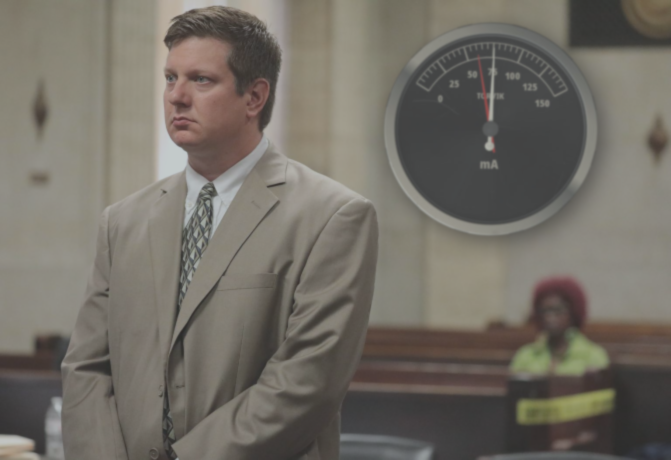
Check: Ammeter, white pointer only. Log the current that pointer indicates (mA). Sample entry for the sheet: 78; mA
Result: 75; mA
